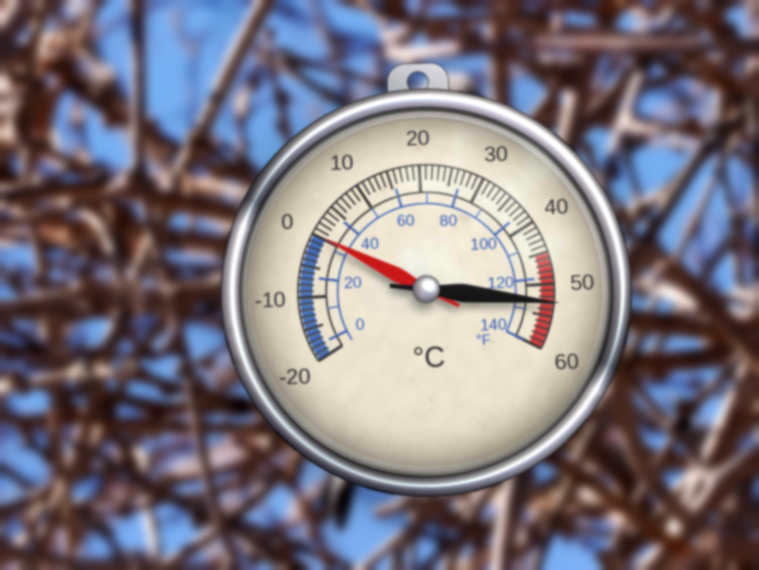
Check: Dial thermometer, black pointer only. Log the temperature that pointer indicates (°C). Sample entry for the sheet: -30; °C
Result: 53; °C
